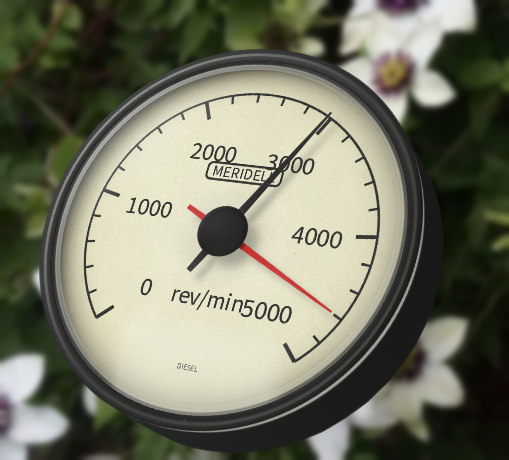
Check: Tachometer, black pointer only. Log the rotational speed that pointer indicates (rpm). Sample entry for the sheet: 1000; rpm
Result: 3000; rpm
